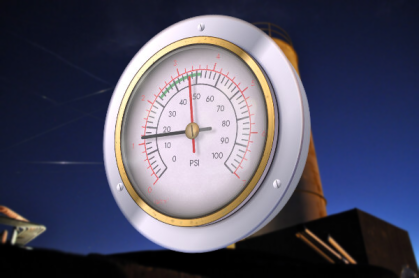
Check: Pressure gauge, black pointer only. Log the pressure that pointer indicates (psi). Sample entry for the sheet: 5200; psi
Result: 16; psi
